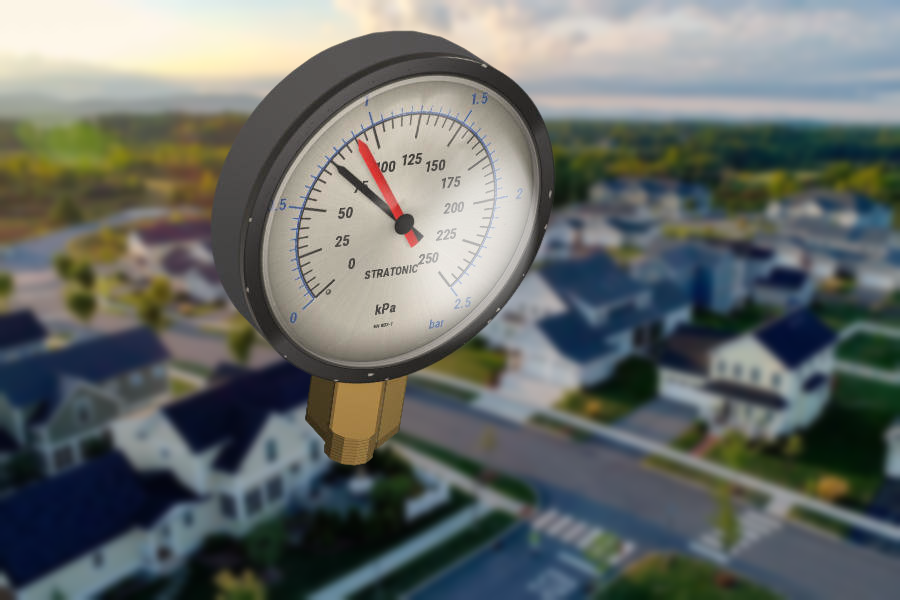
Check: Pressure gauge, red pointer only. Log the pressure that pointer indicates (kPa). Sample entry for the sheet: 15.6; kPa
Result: 90; kPa
